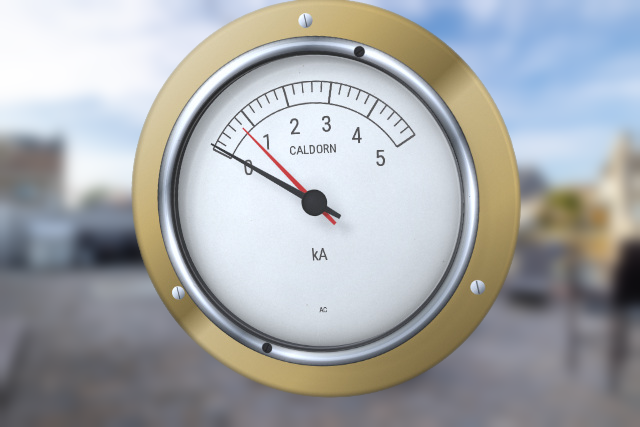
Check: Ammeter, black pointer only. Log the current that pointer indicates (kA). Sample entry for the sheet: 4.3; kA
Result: 0.1; kA
